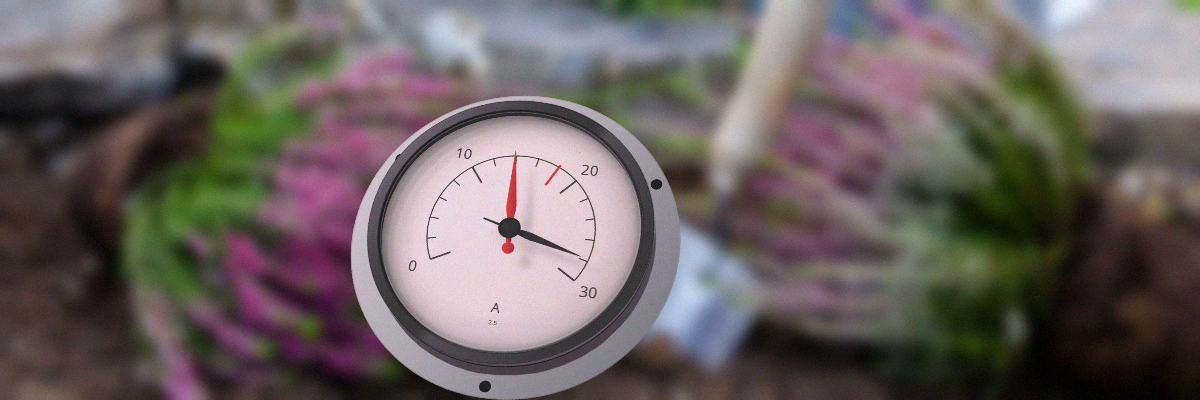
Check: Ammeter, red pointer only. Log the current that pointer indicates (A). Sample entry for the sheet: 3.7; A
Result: 14; A
